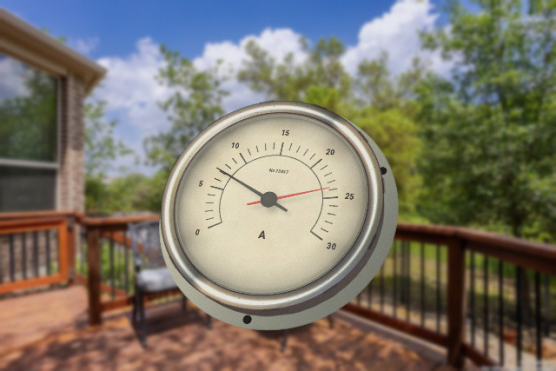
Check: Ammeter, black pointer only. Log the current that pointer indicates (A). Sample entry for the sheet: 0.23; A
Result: 7; A
